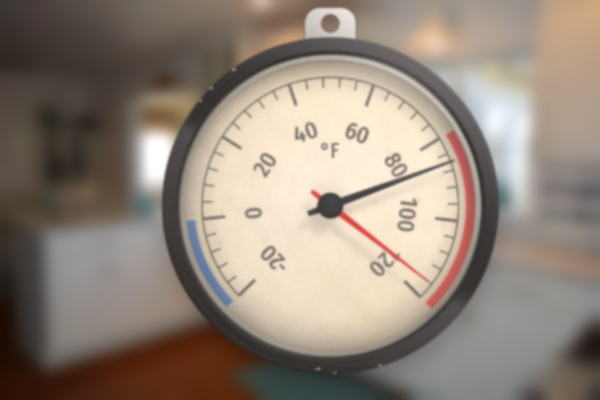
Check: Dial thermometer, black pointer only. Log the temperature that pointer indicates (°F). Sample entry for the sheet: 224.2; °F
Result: 86; °F
